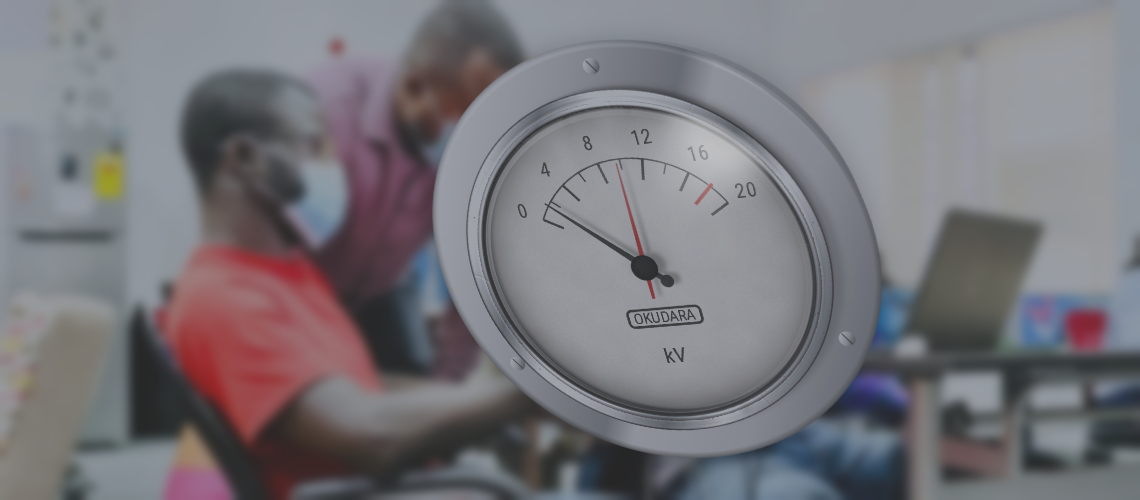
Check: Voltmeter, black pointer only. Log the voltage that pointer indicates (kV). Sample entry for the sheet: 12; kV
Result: 2; kV
